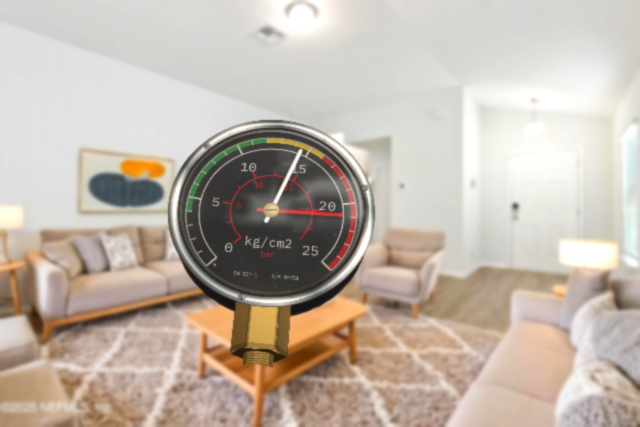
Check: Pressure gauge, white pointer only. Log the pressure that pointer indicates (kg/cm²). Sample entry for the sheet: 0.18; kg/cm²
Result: 14.5; kg/cm²
